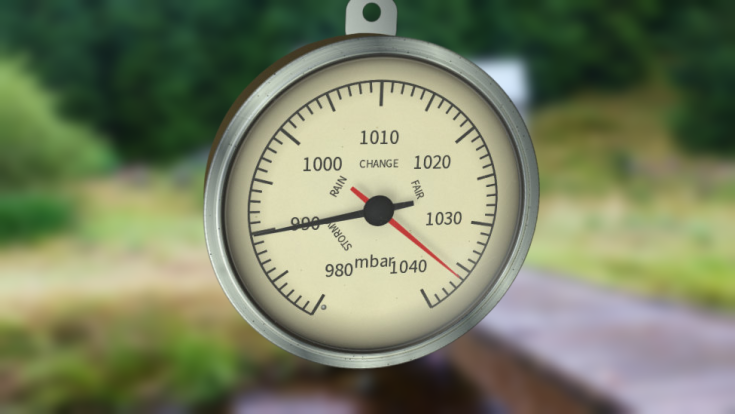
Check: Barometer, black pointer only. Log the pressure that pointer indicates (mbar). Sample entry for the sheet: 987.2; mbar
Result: 990; mbar
